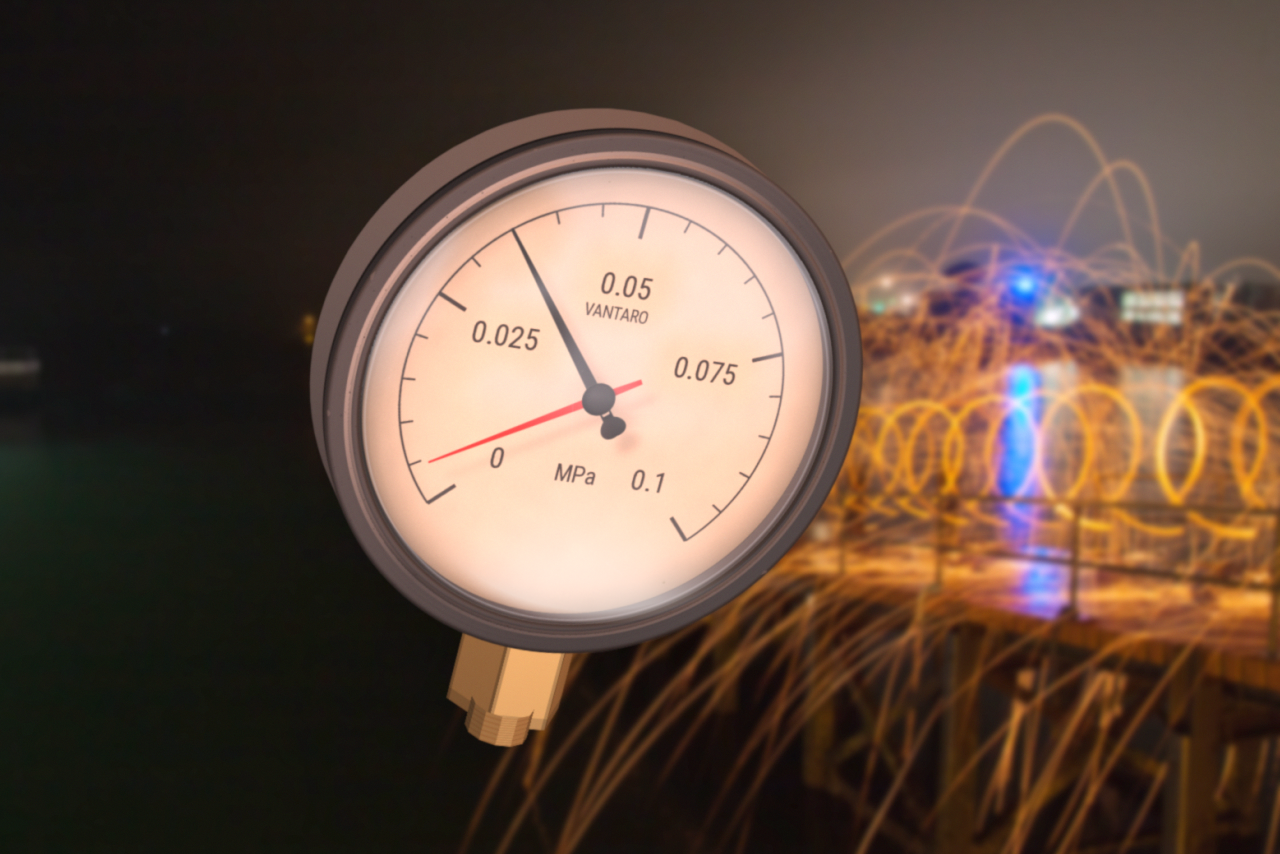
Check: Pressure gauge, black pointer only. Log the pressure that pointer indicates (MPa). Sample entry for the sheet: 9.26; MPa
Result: 0.035; MPa
